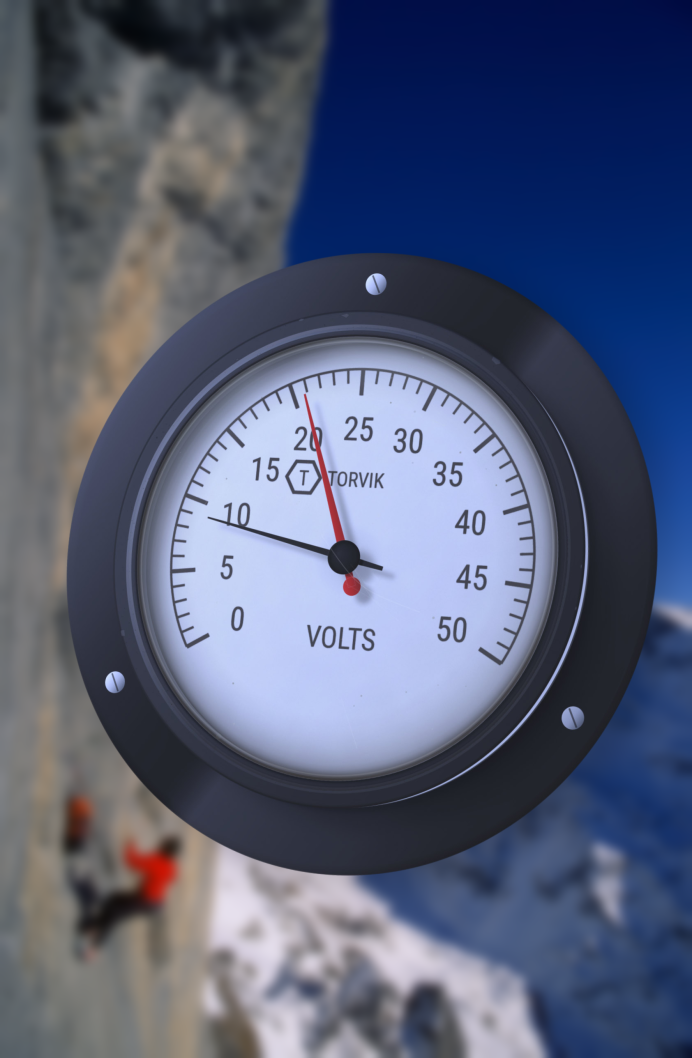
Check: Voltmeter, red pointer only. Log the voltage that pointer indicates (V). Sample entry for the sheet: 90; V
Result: 21; V
